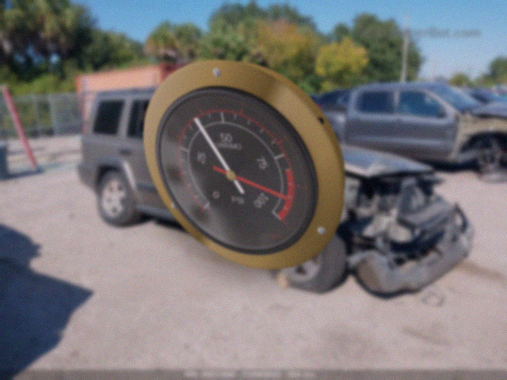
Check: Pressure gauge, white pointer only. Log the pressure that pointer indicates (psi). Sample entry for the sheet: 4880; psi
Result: 40; psi
